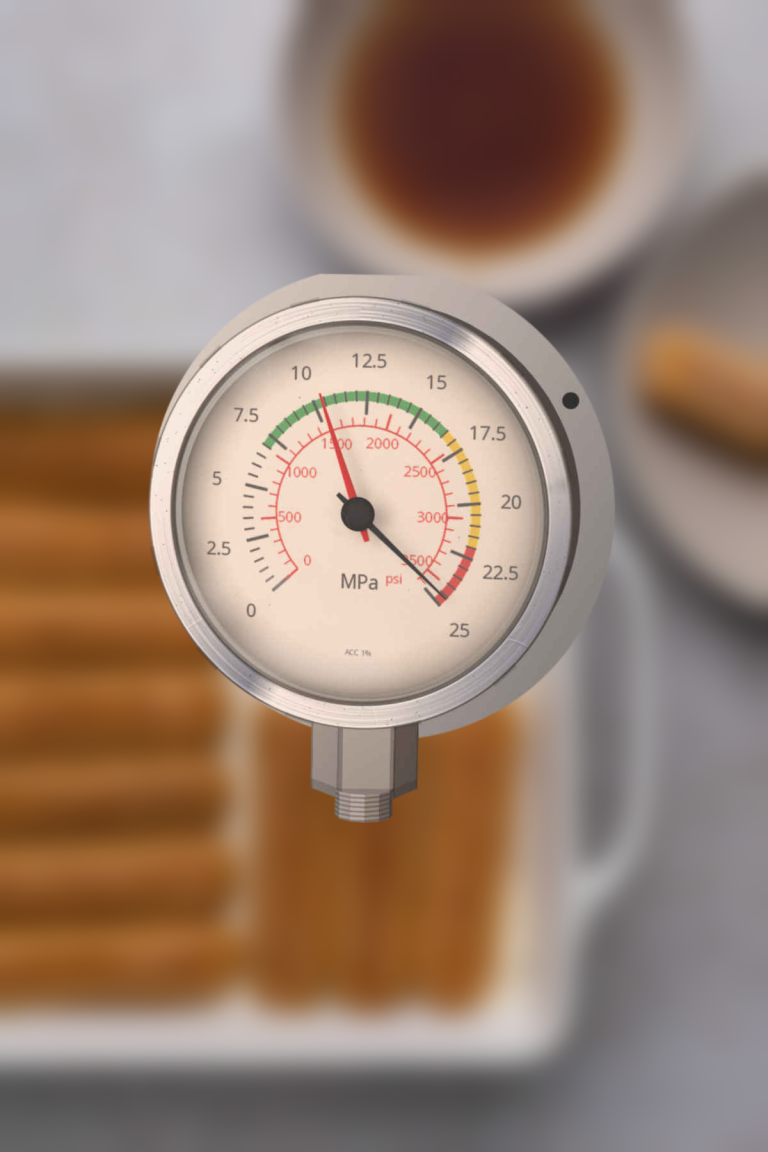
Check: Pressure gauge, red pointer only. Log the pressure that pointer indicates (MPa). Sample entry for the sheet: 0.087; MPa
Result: 10.5; MPa
